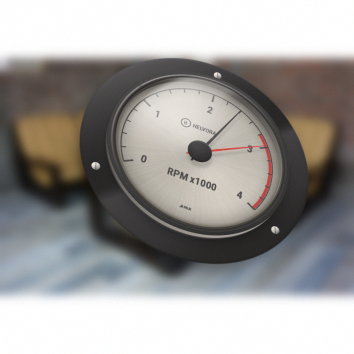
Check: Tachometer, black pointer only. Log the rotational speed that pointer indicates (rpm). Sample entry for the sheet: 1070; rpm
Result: 2400; rpm
